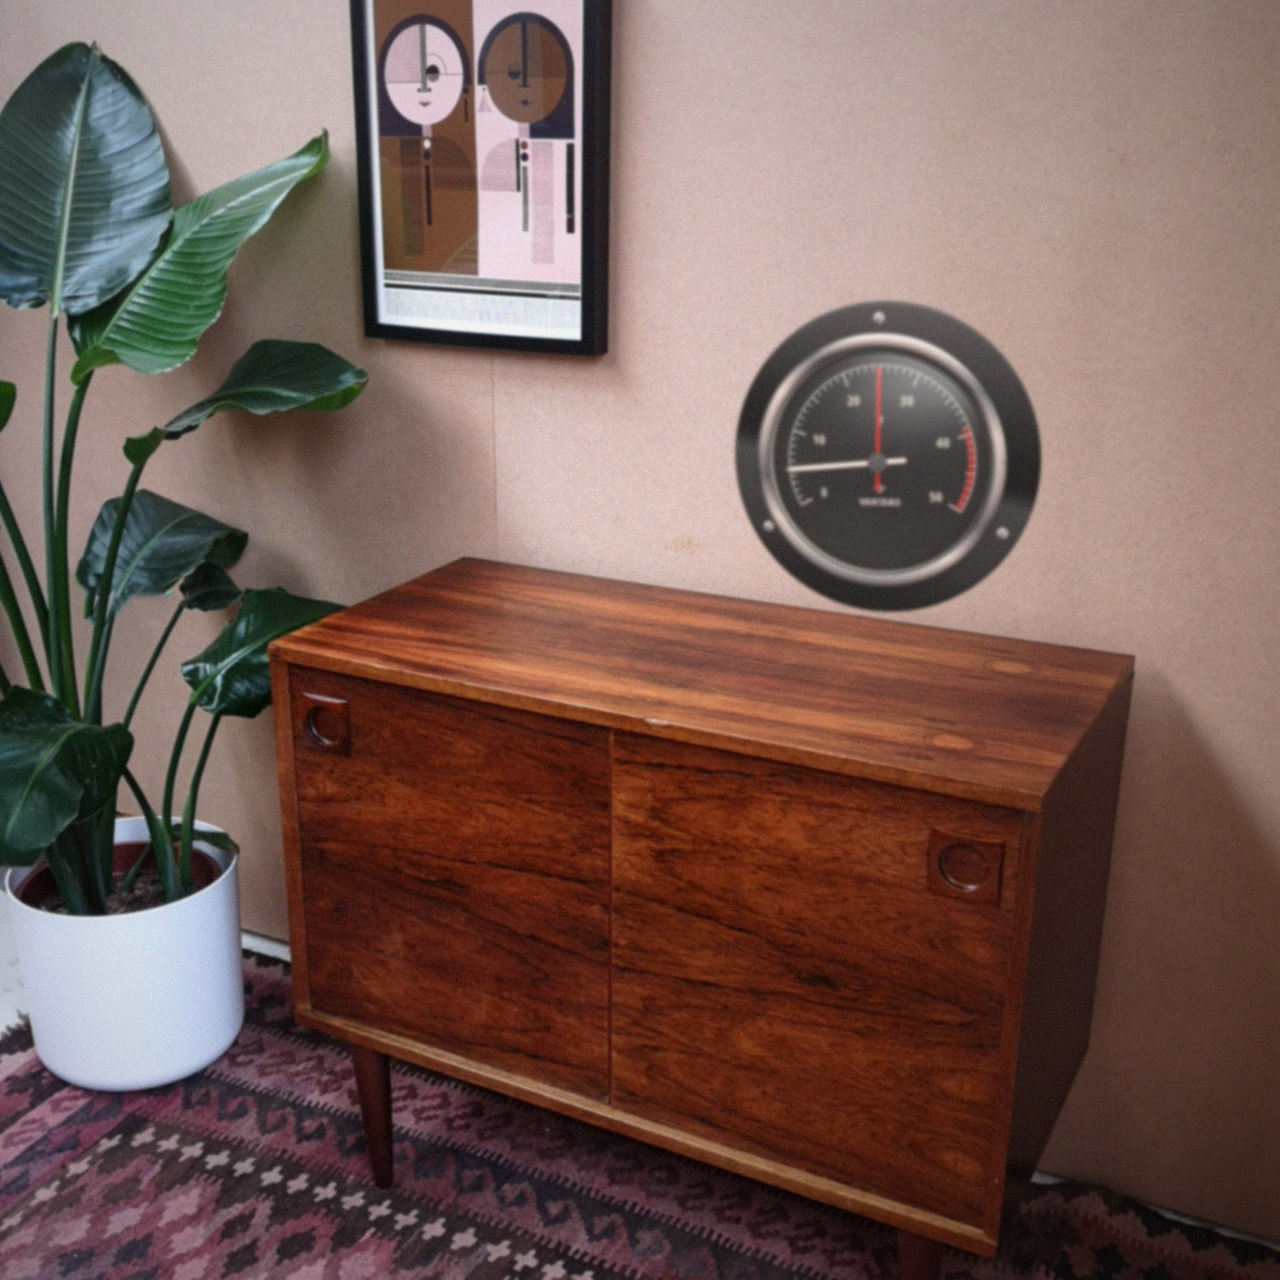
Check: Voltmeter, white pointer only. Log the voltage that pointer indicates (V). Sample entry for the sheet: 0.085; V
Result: 5; V
